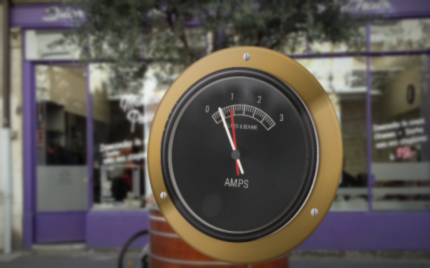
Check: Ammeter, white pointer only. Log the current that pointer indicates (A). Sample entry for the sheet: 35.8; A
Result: 0.5; A
